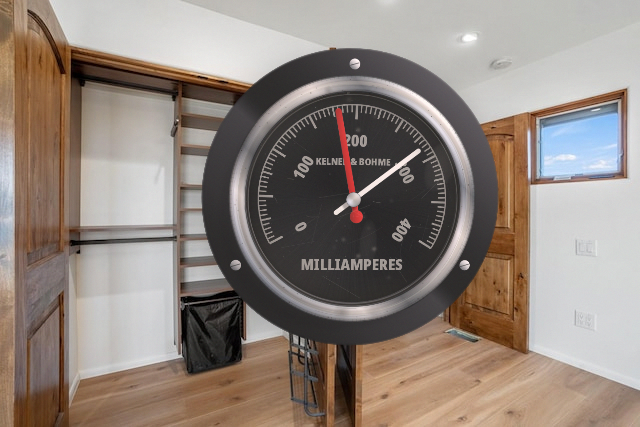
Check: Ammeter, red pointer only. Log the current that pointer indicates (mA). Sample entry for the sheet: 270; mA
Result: 180; mA
